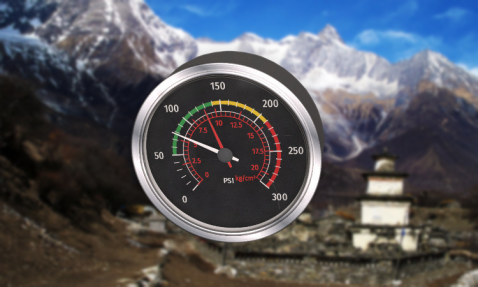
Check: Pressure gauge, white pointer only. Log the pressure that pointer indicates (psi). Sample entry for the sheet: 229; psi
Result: 80; psi
